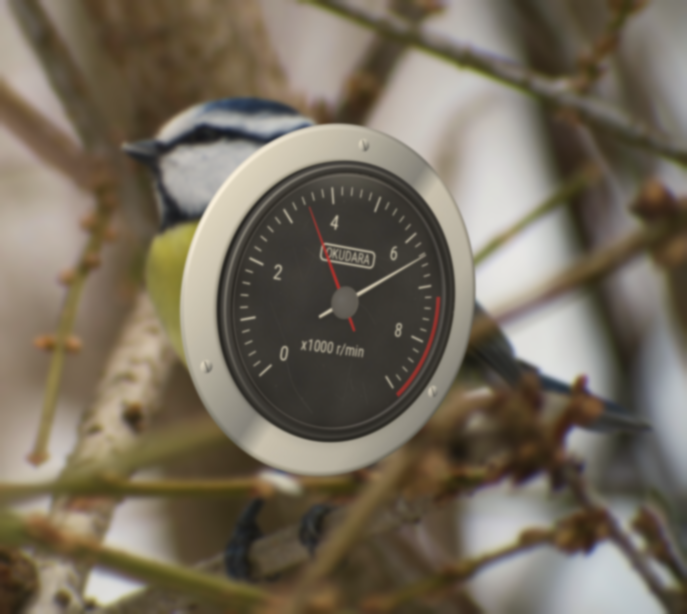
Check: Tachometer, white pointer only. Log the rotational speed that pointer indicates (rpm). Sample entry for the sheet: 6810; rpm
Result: 6400; rpm
